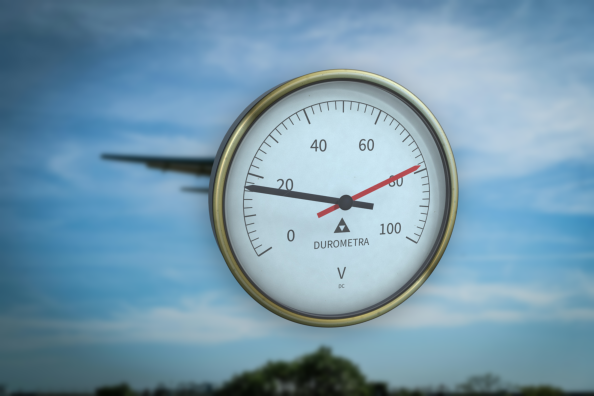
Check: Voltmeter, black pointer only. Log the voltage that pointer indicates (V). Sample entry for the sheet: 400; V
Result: 17; V
